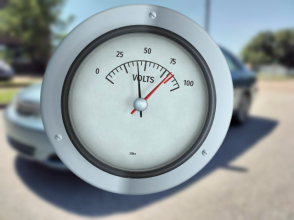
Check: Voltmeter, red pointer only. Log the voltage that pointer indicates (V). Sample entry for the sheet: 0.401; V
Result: 80; V
